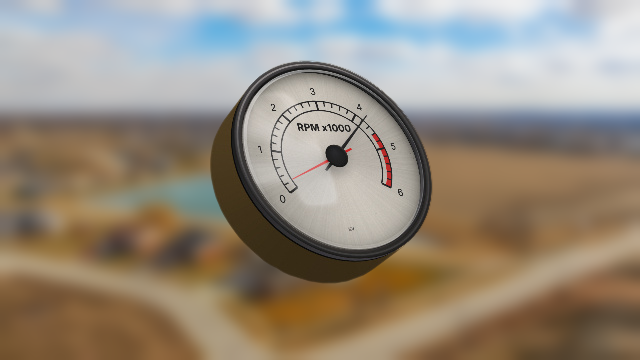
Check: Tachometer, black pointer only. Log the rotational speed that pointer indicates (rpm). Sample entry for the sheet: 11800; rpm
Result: 4200; rpm
